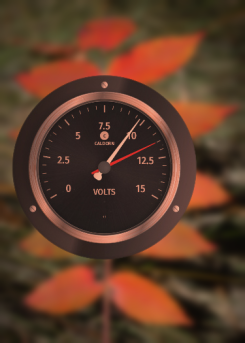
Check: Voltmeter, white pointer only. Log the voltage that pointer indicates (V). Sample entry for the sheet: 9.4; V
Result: 9.75; V
